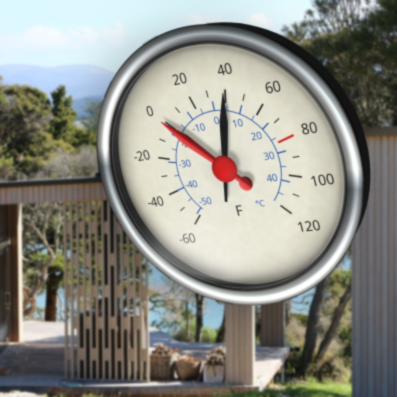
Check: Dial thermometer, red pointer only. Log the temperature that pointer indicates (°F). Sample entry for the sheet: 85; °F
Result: 0; °F
